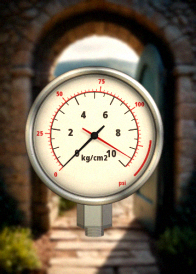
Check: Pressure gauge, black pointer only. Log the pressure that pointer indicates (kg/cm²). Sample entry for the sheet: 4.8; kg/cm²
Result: 0; kg/cm²
